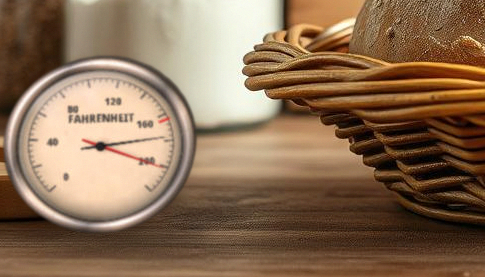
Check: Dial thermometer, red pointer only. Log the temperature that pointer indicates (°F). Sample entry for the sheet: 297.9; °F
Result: 200; °F
